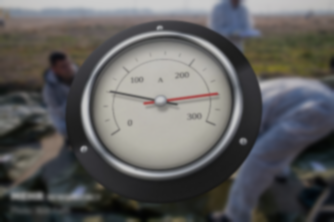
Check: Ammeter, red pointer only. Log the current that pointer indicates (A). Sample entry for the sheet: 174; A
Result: 260; A
